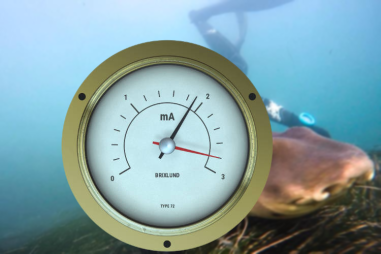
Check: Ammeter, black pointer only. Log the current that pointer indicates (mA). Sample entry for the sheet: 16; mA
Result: 1.9; mA
